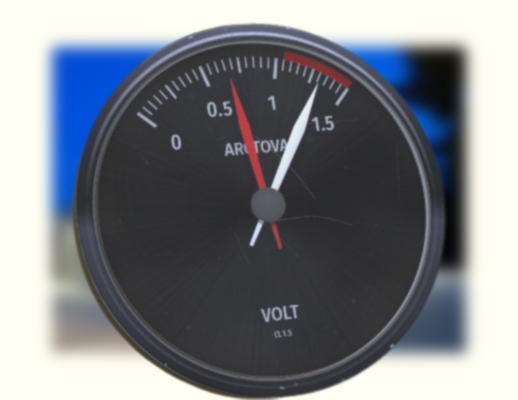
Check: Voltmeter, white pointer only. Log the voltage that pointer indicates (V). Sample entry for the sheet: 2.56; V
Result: 1.3; V
